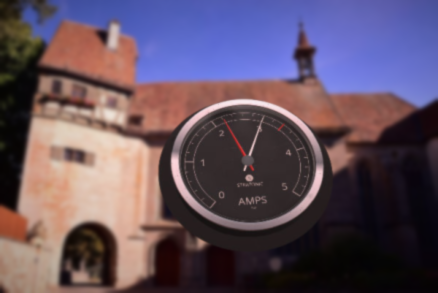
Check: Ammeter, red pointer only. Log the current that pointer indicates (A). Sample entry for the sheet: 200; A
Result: 2.2; A
